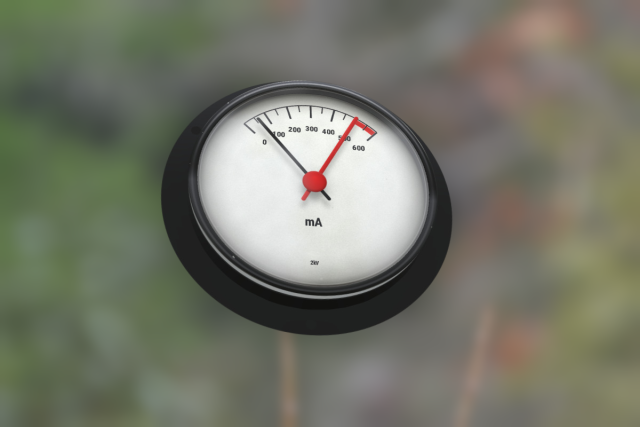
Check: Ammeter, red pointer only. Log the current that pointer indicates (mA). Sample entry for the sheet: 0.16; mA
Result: 500; mA
